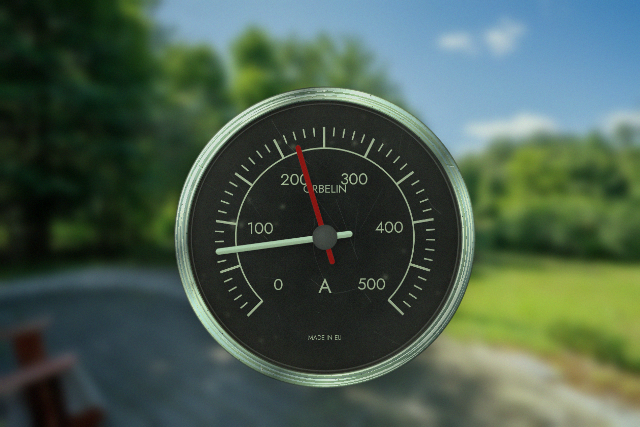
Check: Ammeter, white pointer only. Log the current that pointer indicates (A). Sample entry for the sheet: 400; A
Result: 70; A
